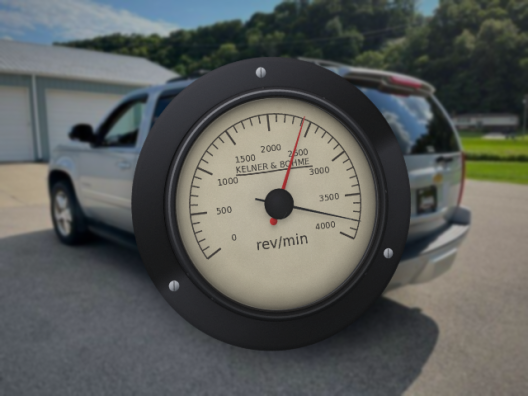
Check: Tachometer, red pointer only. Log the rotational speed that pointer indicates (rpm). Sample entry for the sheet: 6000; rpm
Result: 2400; rpm
